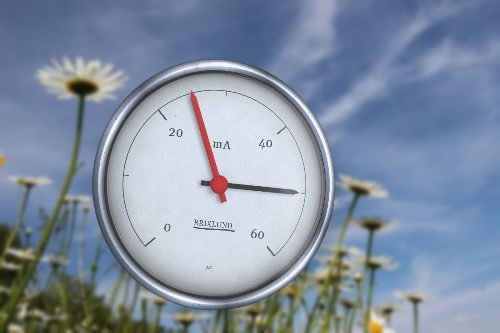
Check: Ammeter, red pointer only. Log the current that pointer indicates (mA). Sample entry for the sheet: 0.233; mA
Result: 25; mA
